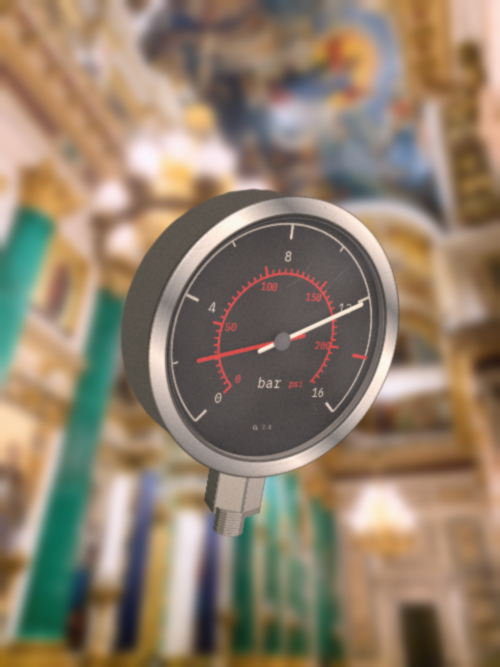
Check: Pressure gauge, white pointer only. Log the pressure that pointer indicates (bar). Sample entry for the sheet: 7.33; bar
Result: 12; bar
